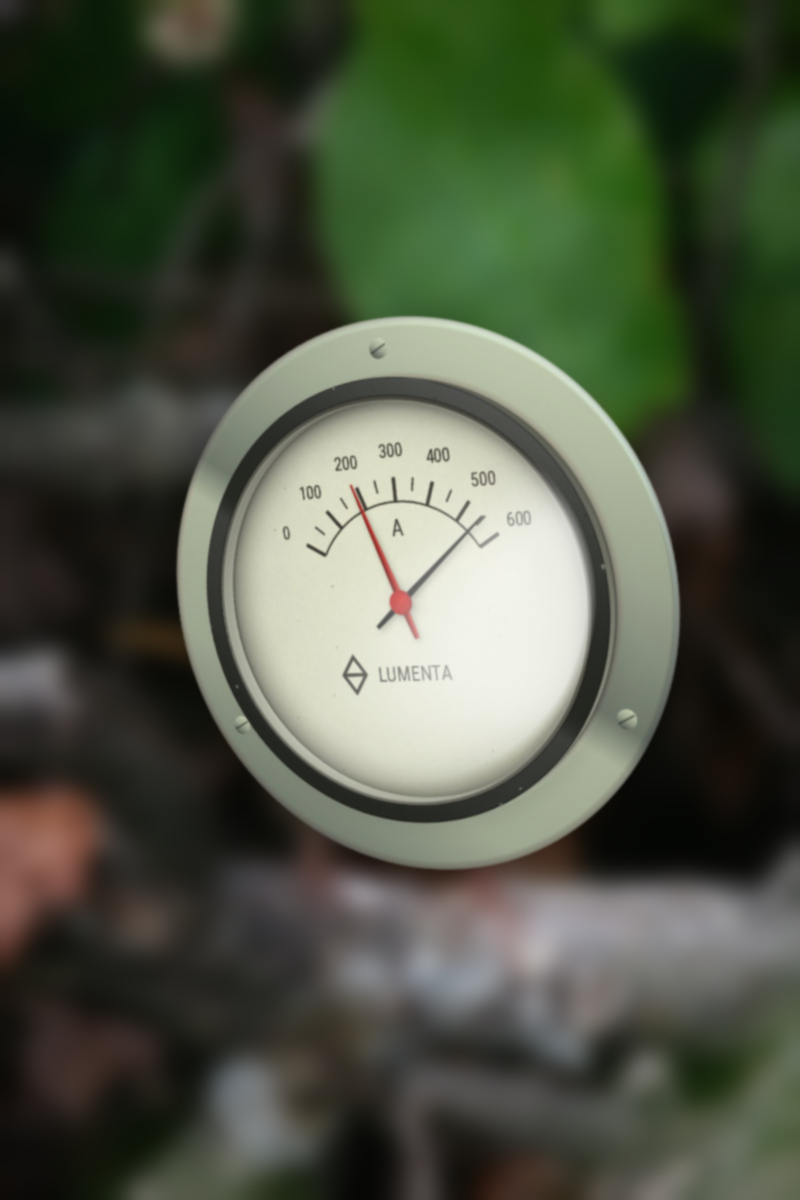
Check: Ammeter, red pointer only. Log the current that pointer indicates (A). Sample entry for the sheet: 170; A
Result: 200; A
